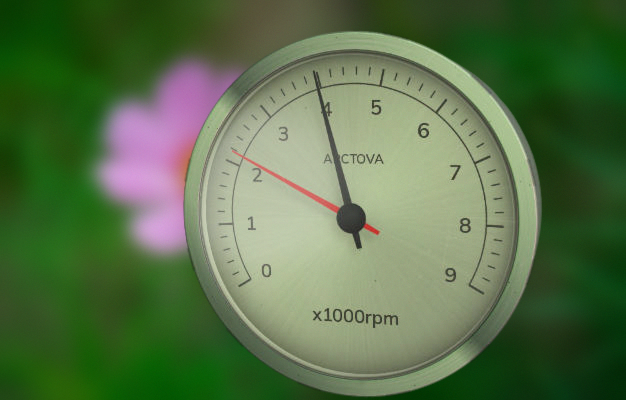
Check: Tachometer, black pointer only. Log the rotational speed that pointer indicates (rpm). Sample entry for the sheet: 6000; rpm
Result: 4000; rpm
